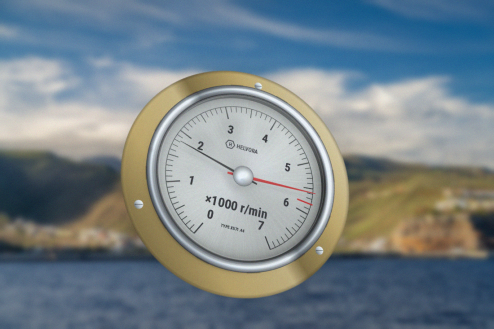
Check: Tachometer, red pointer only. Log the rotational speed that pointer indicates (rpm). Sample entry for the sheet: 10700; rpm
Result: 5600; rpm
